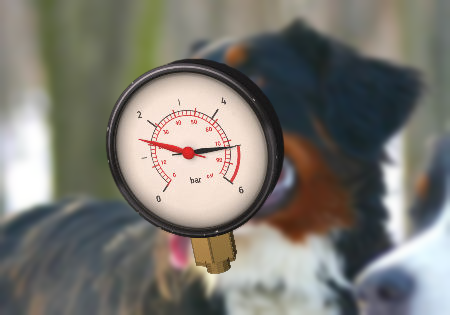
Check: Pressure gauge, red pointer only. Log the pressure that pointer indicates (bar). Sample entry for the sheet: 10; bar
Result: 1.5; bar
